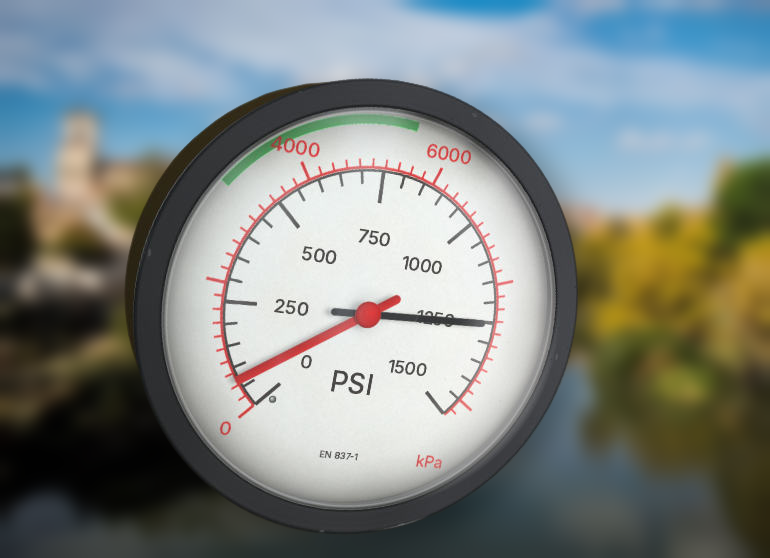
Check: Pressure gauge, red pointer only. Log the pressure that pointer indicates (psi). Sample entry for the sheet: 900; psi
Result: 75; psi
